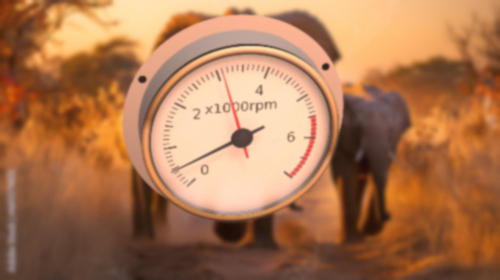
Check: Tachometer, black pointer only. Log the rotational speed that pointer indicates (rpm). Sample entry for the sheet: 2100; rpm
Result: 500; rpm
